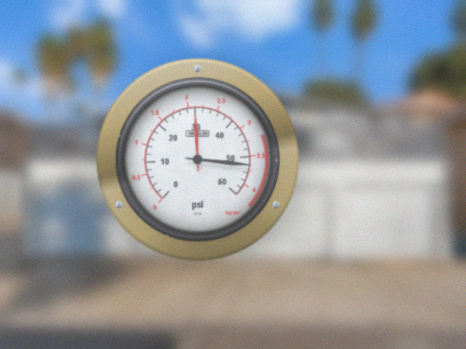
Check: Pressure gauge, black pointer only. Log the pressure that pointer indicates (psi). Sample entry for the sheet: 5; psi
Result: 52; psi
